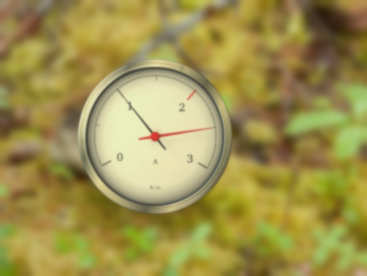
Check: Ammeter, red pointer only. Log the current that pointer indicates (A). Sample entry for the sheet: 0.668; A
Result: 2.5; A
